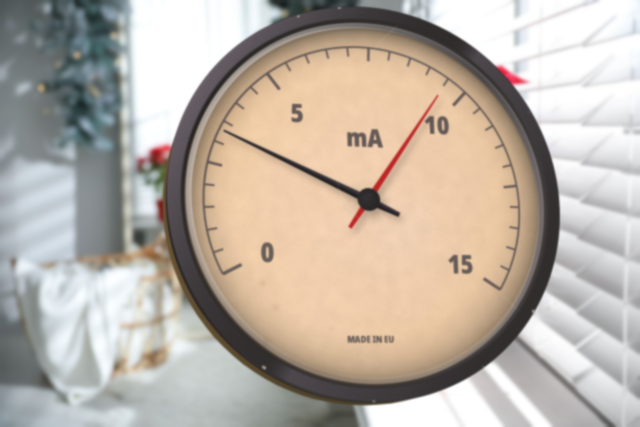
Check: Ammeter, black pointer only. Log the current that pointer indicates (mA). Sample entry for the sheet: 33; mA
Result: 3.25; mA
